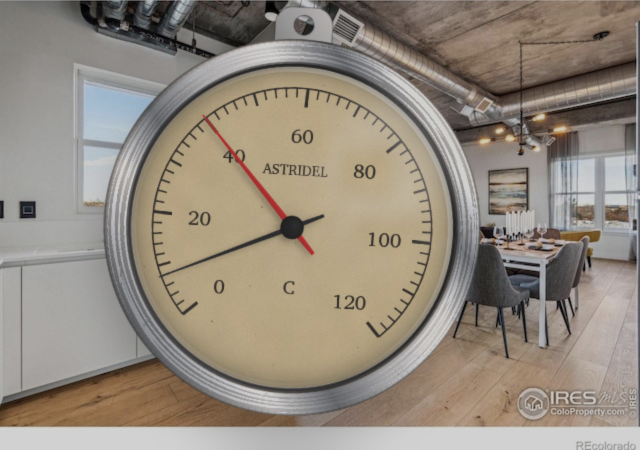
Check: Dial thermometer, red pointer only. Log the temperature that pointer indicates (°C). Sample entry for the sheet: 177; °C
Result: 40; °C
